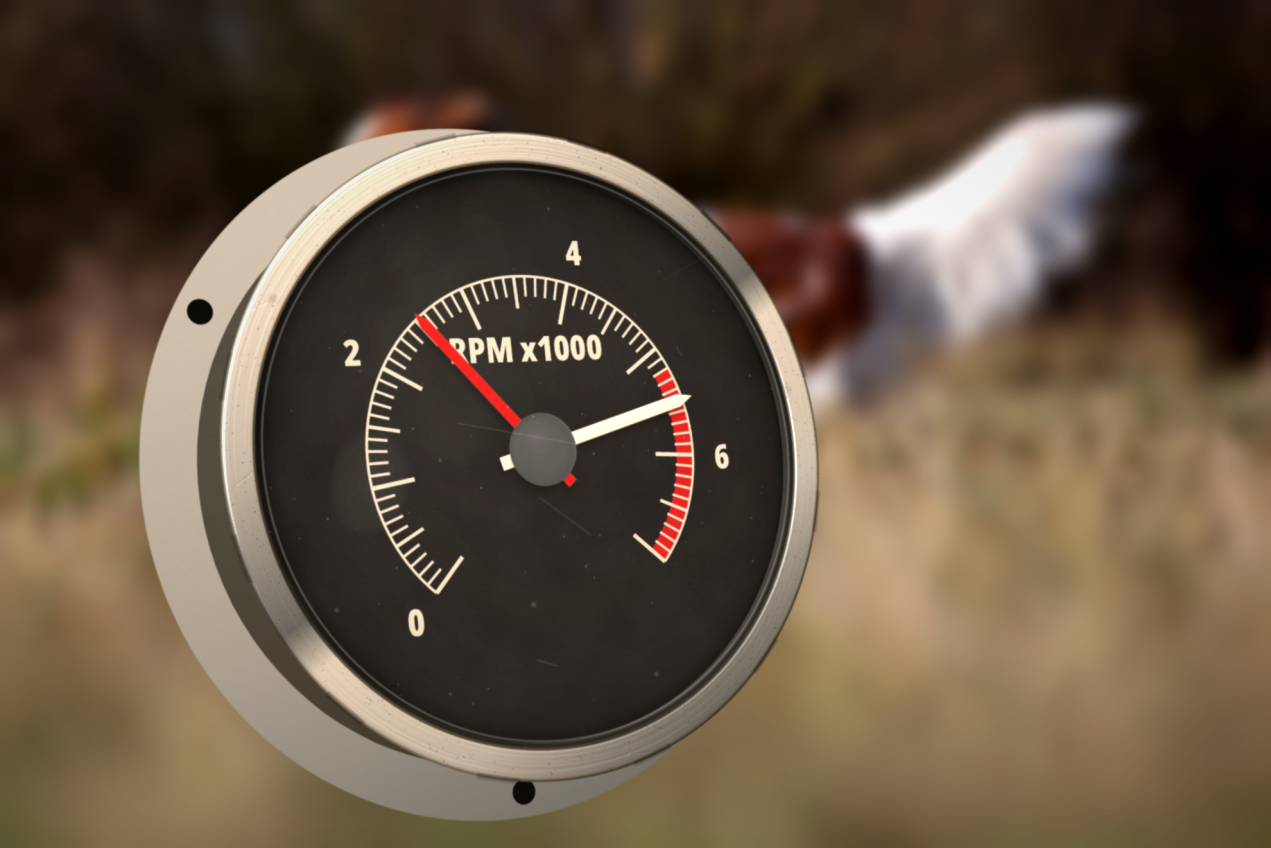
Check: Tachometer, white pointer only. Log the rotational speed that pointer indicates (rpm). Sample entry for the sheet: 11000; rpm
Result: 5500; rpm
